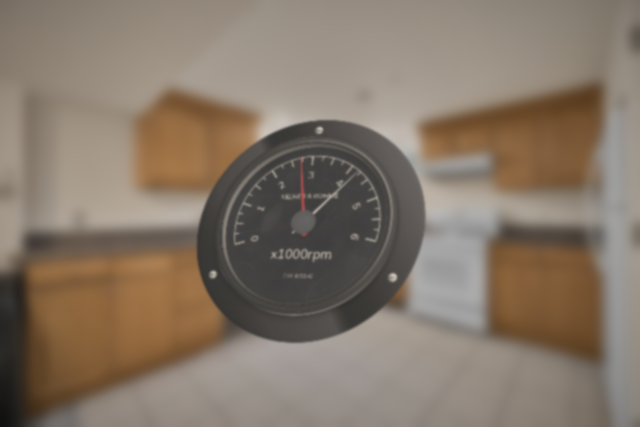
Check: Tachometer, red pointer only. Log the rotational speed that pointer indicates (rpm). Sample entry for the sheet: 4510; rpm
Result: 2750; rpm
